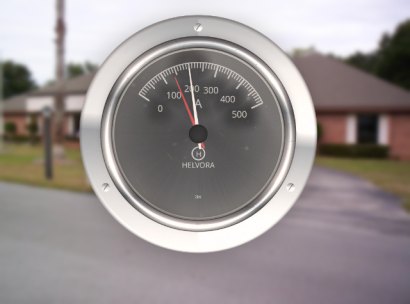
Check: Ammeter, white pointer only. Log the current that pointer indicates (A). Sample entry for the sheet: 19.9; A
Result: 200; A
